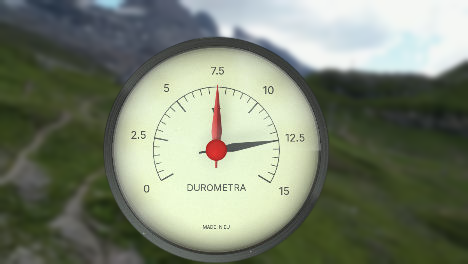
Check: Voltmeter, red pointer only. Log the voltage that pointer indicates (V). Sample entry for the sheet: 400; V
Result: 7.5; V
